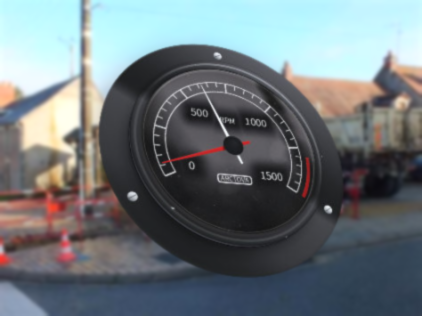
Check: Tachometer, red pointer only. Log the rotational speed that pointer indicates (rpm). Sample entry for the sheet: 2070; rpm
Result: 50; rpm
